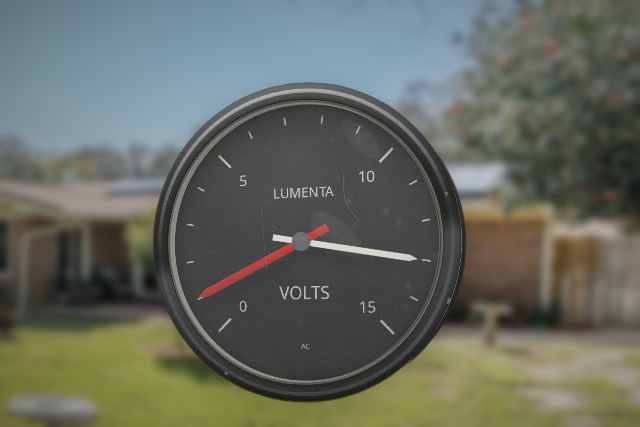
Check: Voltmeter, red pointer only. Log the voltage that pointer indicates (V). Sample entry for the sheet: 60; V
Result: 1; V
